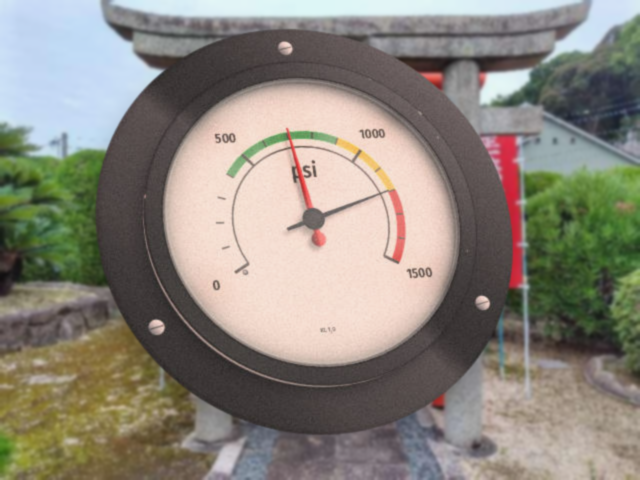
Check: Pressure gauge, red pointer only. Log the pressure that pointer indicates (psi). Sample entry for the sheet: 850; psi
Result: 700; psi
